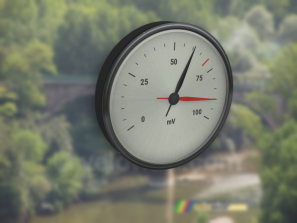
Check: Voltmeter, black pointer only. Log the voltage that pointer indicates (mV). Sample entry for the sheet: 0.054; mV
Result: 60; mV
